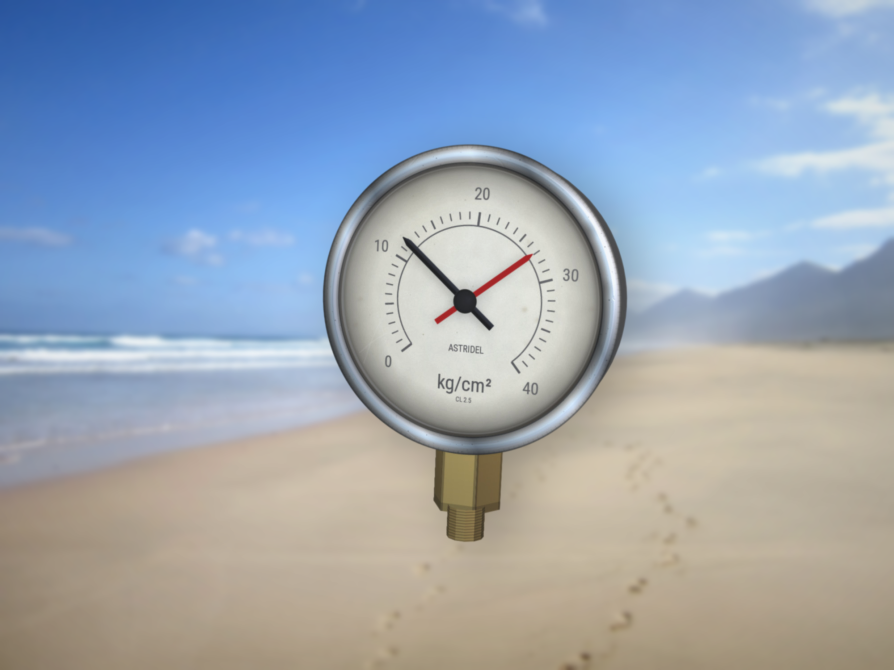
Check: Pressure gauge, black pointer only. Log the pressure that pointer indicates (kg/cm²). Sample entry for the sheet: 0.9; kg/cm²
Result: 12; kg/cm²
